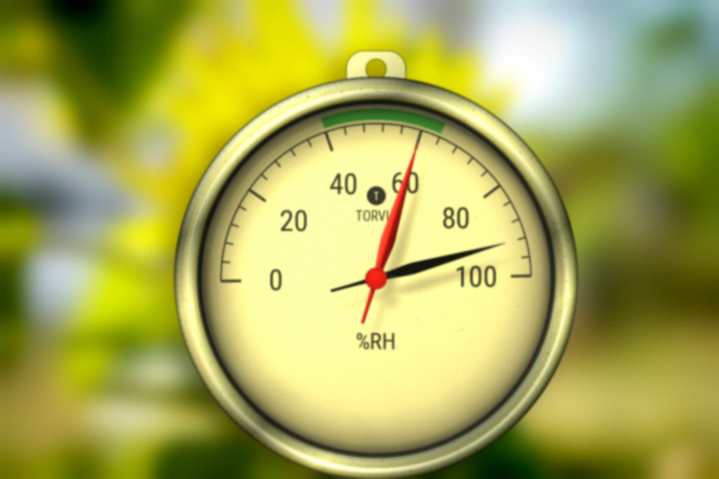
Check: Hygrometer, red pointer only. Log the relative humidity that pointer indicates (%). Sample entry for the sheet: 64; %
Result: 60; %
